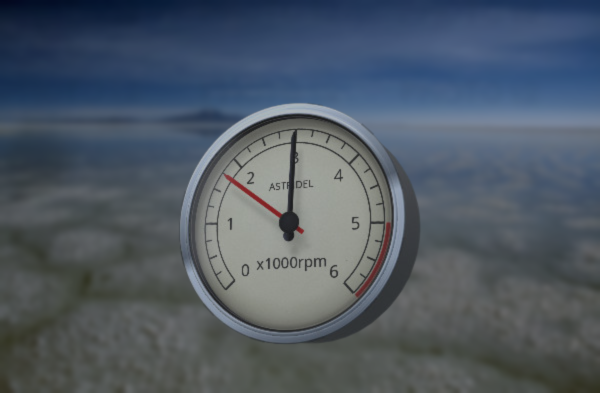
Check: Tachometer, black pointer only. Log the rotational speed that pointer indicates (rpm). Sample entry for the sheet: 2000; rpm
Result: 3000; rpm
